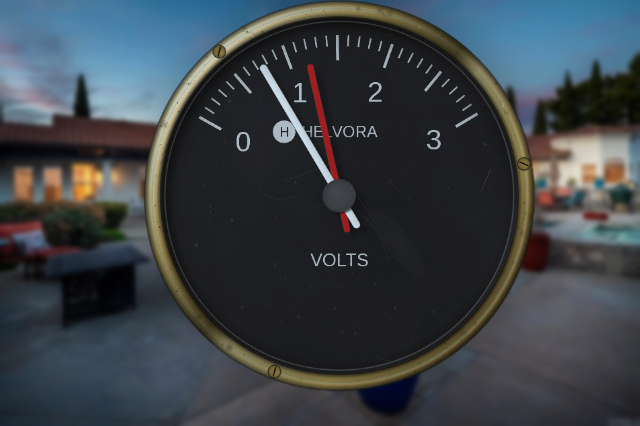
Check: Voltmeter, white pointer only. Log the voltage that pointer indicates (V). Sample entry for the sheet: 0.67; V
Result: 0.75; V
